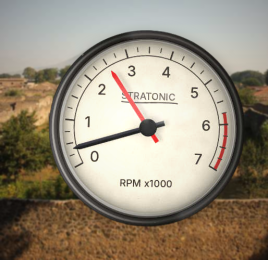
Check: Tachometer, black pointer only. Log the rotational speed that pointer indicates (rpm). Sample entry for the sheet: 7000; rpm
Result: 375; rpm
